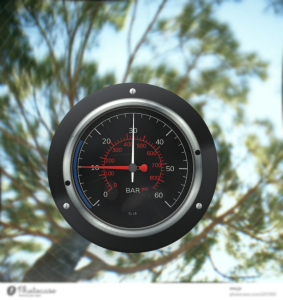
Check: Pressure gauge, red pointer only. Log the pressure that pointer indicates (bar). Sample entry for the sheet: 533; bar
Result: 10; bar
